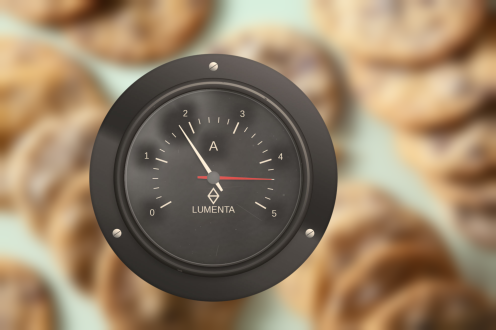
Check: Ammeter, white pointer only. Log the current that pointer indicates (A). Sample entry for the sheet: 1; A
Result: 1.8; A
